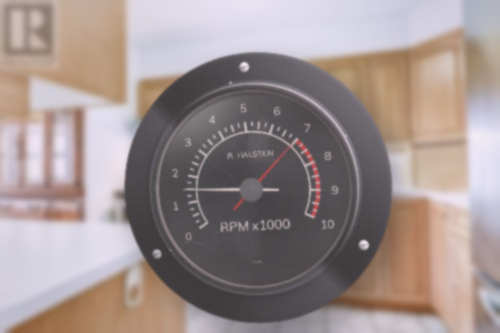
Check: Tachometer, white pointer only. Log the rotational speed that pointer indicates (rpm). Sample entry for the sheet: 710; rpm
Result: 1500; rpm
